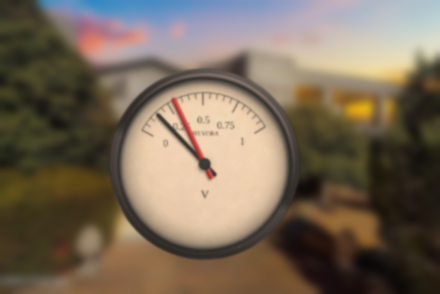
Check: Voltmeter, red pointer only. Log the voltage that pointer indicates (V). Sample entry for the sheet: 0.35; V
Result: 0.3; V
